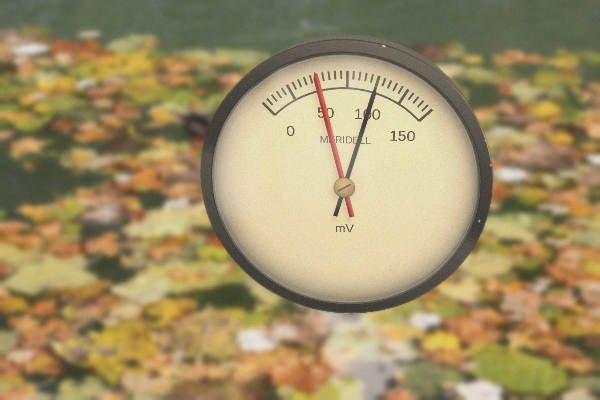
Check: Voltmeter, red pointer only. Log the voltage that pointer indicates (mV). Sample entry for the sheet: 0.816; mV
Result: 50; mV
